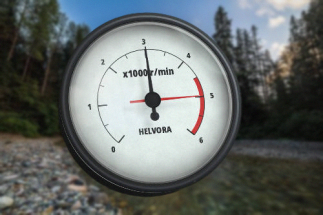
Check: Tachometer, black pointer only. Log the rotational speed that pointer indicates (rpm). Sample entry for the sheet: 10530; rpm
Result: 3000; rpm
